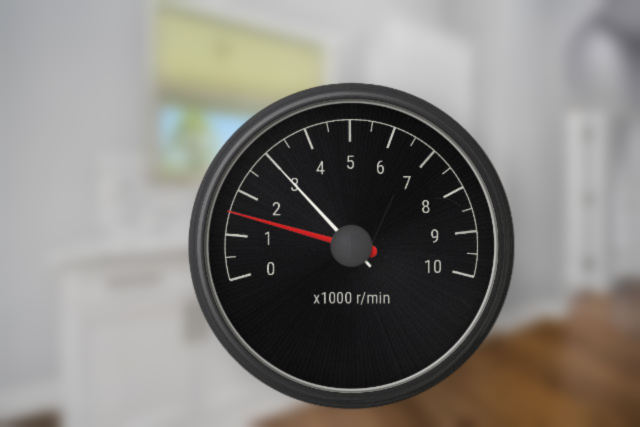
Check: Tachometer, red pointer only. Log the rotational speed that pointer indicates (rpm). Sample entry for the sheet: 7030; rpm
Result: 1500; rpm
